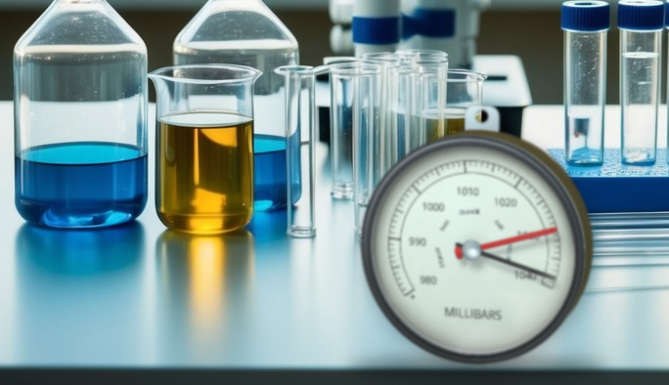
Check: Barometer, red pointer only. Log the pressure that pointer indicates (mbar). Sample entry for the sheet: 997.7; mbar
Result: 1030; mbar
